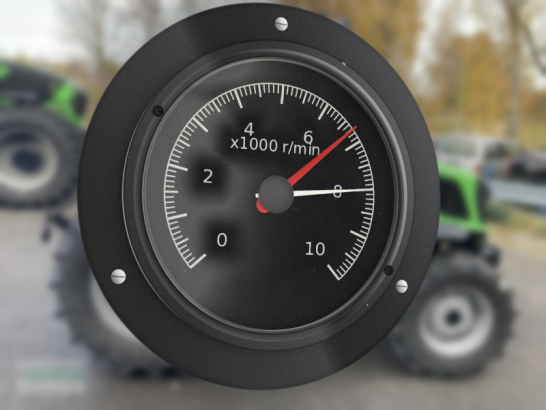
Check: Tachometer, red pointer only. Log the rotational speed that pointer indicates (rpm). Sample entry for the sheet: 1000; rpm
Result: 6700; rpm
